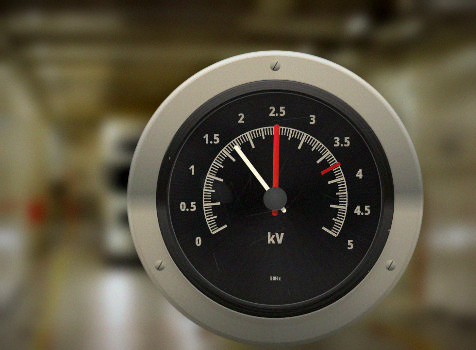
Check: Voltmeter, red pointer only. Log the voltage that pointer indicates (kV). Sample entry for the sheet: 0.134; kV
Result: 2.5; kV
